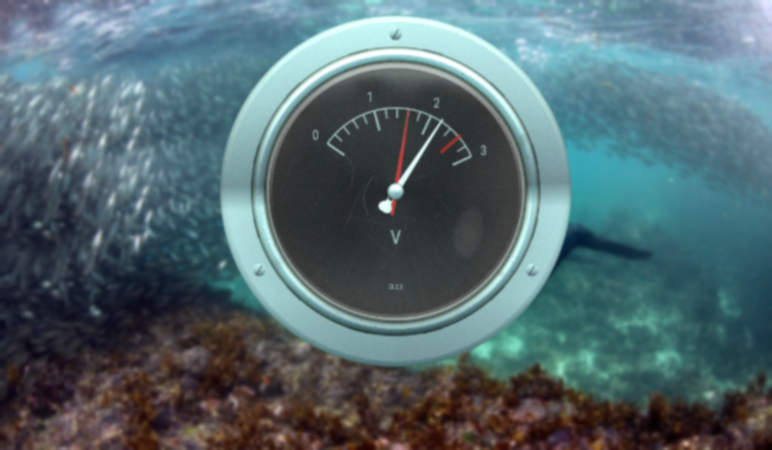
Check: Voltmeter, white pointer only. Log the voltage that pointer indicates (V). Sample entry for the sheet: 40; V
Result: 2.2; V
